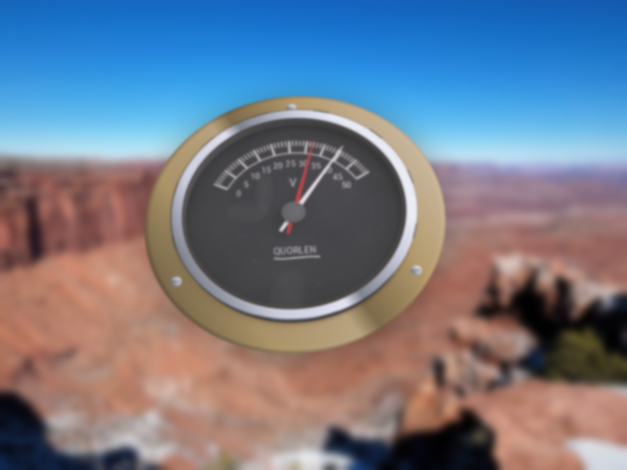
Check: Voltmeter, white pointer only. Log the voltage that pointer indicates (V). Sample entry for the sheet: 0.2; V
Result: 40; V
